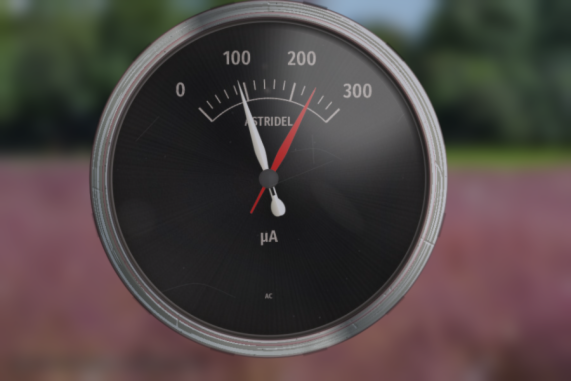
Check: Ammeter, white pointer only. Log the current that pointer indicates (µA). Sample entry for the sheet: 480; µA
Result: 90; µA
